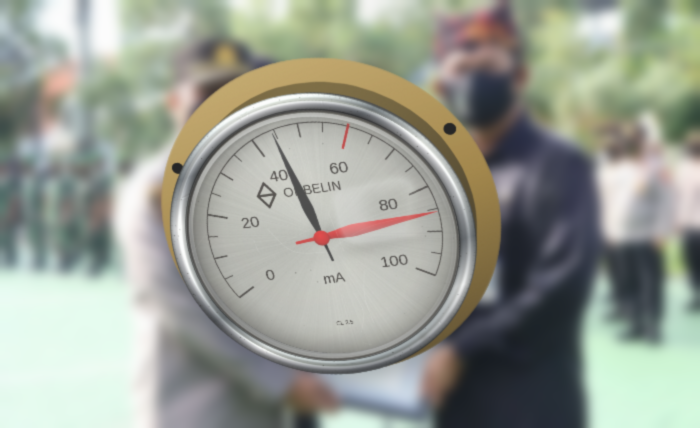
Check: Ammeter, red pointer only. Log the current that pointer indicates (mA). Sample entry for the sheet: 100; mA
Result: 85; mA
